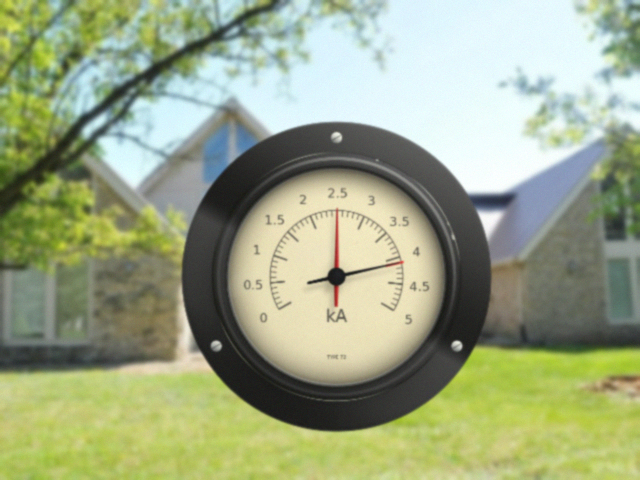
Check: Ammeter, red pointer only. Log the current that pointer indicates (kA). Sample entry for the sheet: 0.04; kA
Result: 2.5; kA
